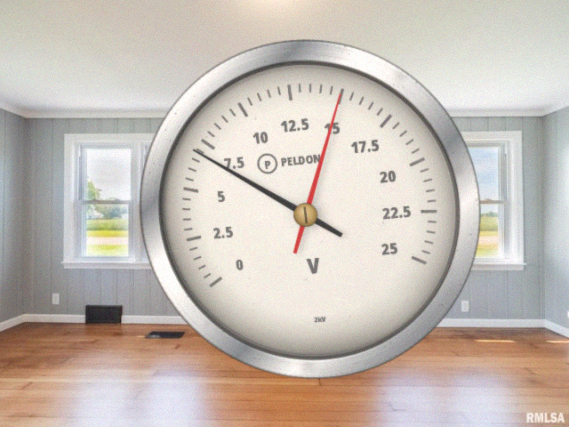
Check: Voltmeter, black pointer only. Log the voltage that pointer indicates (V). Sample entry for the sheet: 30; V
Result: 7; V
